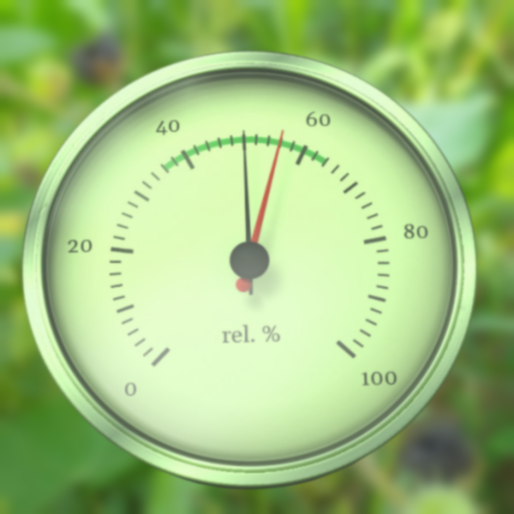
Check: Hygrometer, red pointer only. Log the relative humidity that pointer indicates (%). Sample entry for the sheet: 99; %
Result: 56; %
